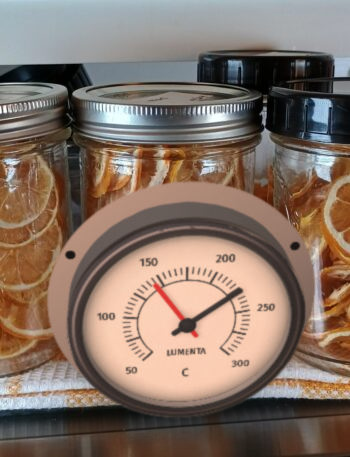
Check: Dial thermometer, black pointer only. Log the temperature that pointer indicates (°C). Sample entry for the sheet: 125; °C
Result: 225; °C
